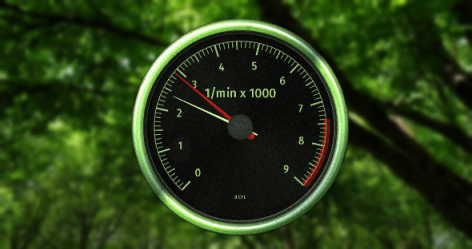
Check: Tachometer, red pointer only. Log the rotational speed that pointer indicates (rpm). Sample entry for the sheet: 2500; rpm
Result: 2900; rpm
